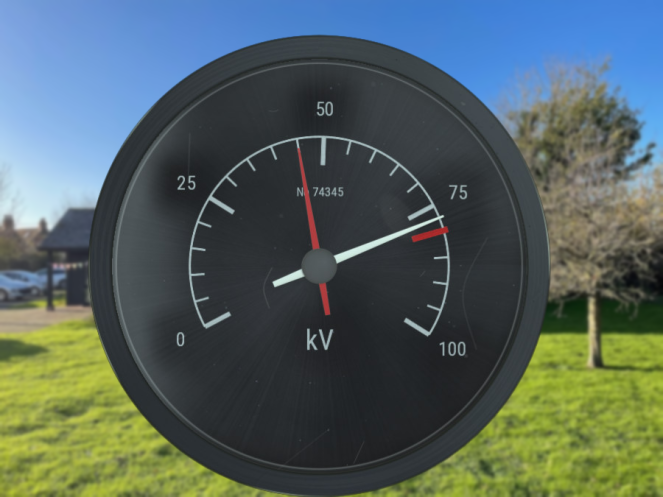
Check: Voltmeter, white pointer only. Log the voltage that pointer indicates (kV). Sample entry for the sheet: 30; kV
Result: 77.5; kV
